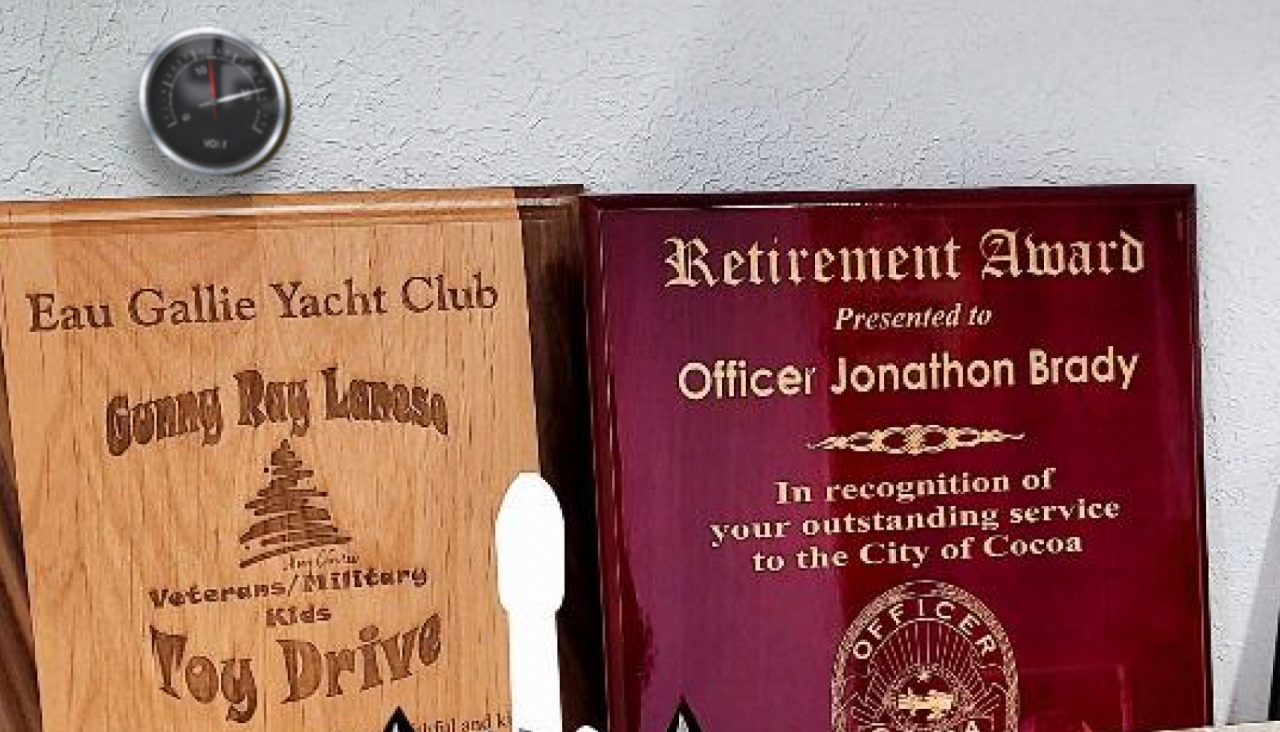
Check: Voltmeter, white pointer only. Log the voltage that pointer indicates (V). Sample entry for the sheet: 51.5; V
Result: 20; V
